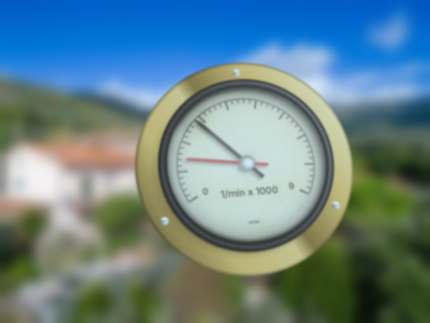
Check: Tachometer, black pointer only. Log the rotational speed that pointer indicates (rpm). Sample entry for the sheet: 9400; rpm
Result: 2800; rpm
